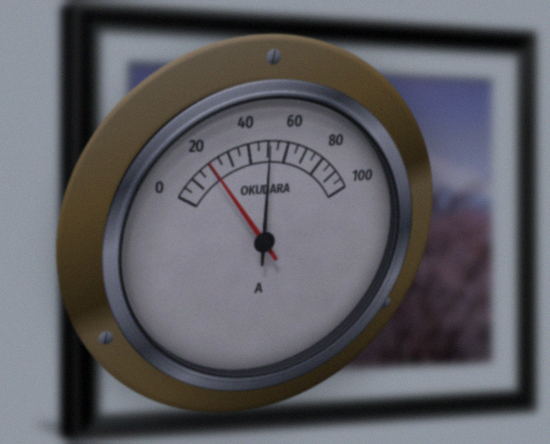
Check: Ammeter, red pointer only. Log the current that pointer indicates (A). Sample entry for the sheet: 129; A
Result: 20; A
